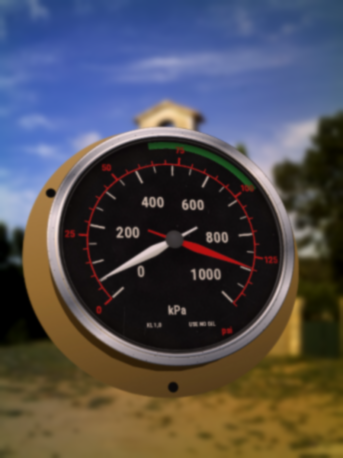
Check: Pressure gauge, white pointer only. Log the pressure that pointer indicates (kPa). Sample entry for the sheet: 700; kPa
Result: 50; kPa
